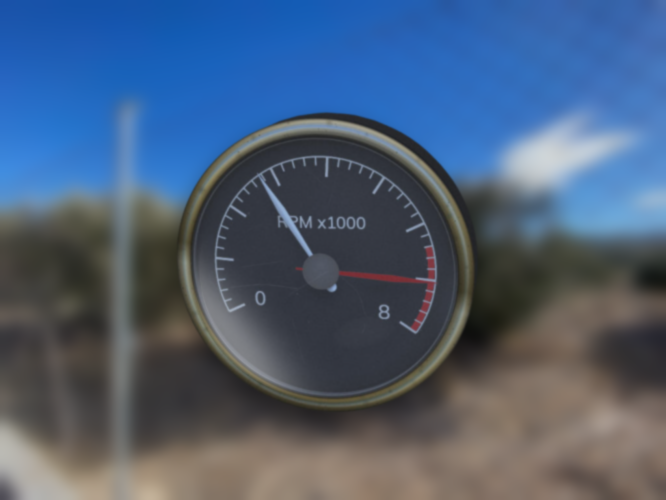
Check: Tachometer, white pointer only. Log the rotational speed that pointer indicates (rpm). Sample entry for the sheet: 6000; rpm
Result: 2800; rpm
